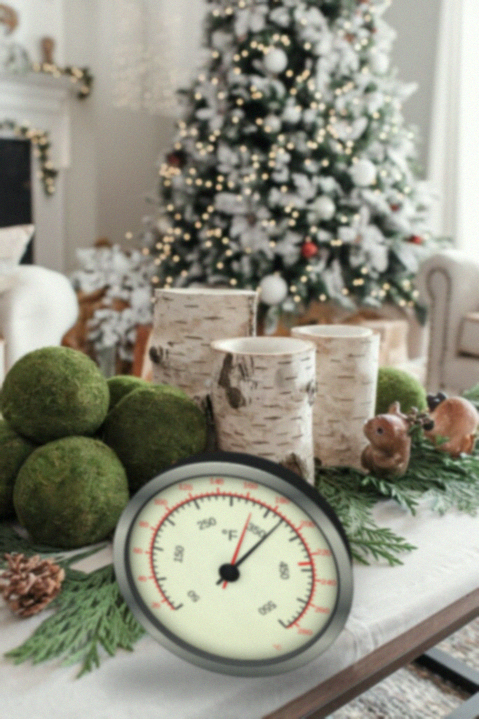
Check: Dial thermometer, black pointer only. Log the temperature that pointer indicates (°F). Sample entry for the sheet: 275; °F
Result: 370; °F
